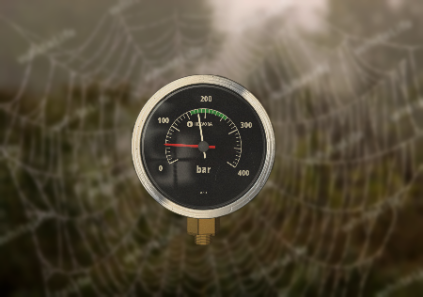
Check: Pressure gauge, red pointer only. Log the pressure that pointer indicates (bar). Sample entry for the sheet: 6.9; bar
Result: 50; bar
